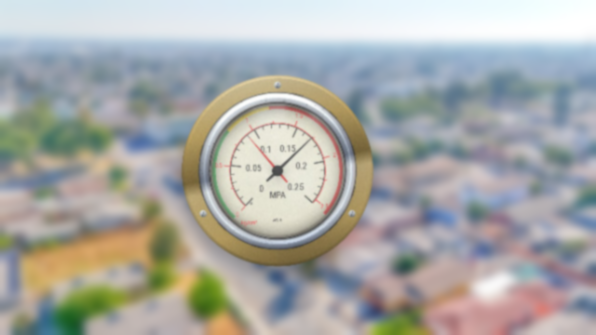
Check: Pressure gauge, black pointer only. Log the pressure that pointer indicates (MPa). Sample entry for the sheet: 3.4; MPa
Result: 0.17; MPa
